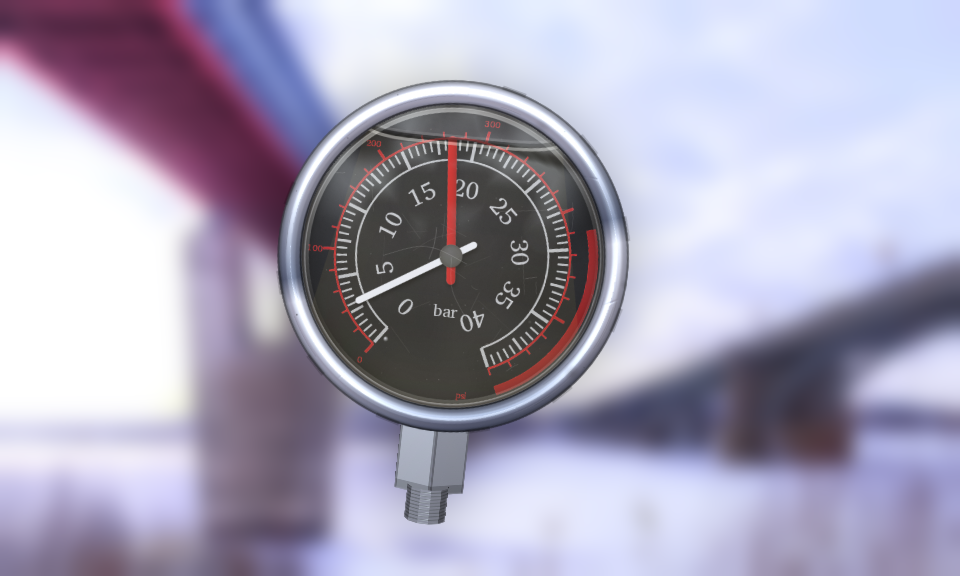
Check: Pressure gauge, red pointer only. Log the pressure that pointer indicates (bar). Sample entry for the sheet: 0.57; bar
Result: 18.5; bar
